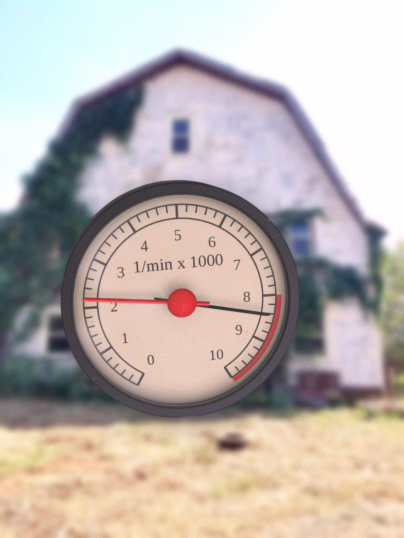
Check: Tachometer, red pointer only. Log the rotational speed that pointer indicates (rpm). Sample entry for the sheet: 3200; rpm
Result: 2200; rpm
